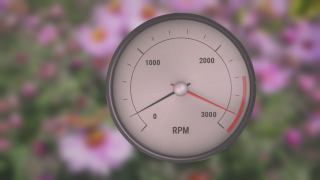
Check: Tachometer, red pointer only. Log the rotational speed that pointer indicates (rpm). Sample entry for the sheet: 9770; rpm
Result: 2800; rpm
